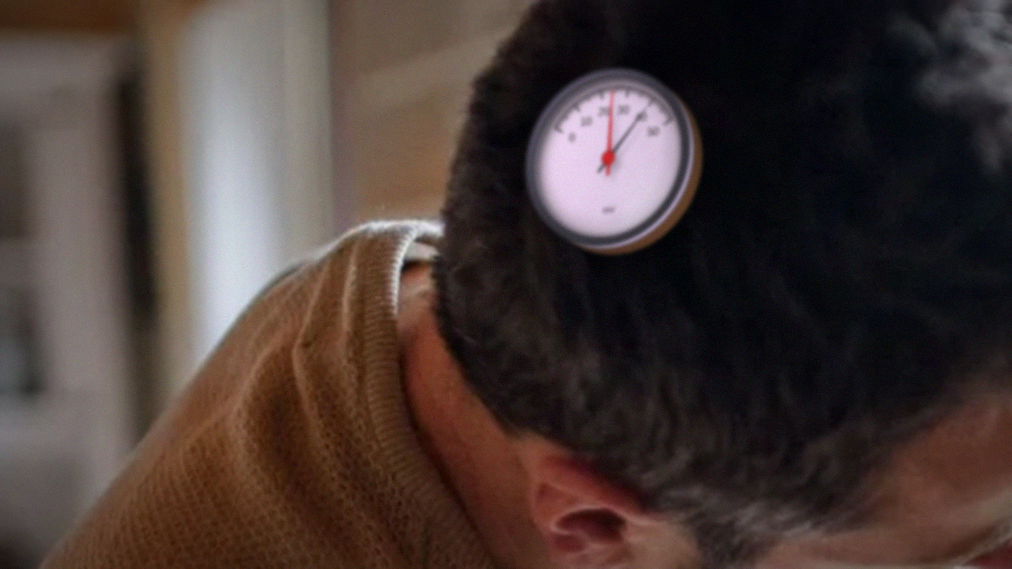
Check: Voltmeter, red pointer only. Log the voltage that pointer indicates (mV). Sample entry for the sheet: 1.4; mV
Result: 25; mV
